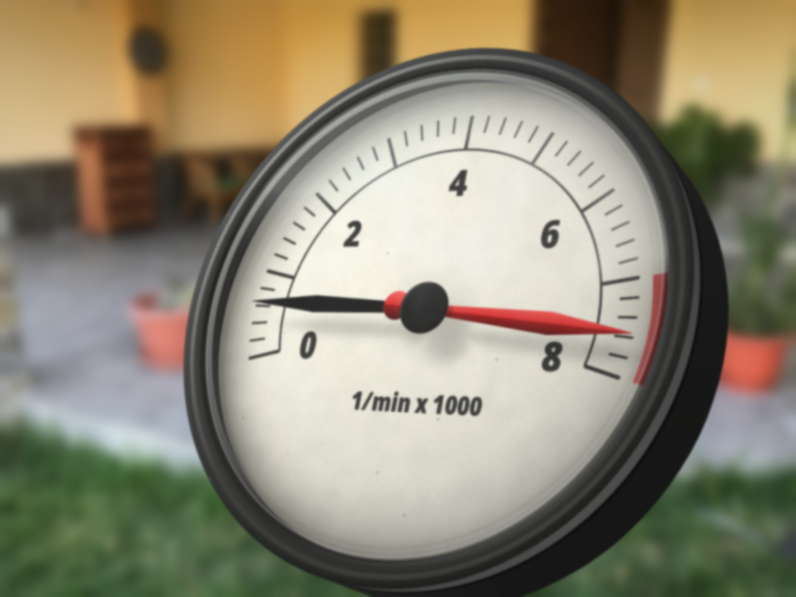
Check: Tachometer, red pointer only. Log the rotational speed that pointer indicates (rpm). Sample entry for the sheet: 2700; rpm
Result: 7600; rpm
